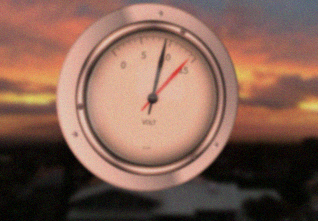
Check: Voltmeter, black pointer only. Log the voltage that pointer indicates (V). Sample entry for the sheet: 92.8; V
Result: 9; V
